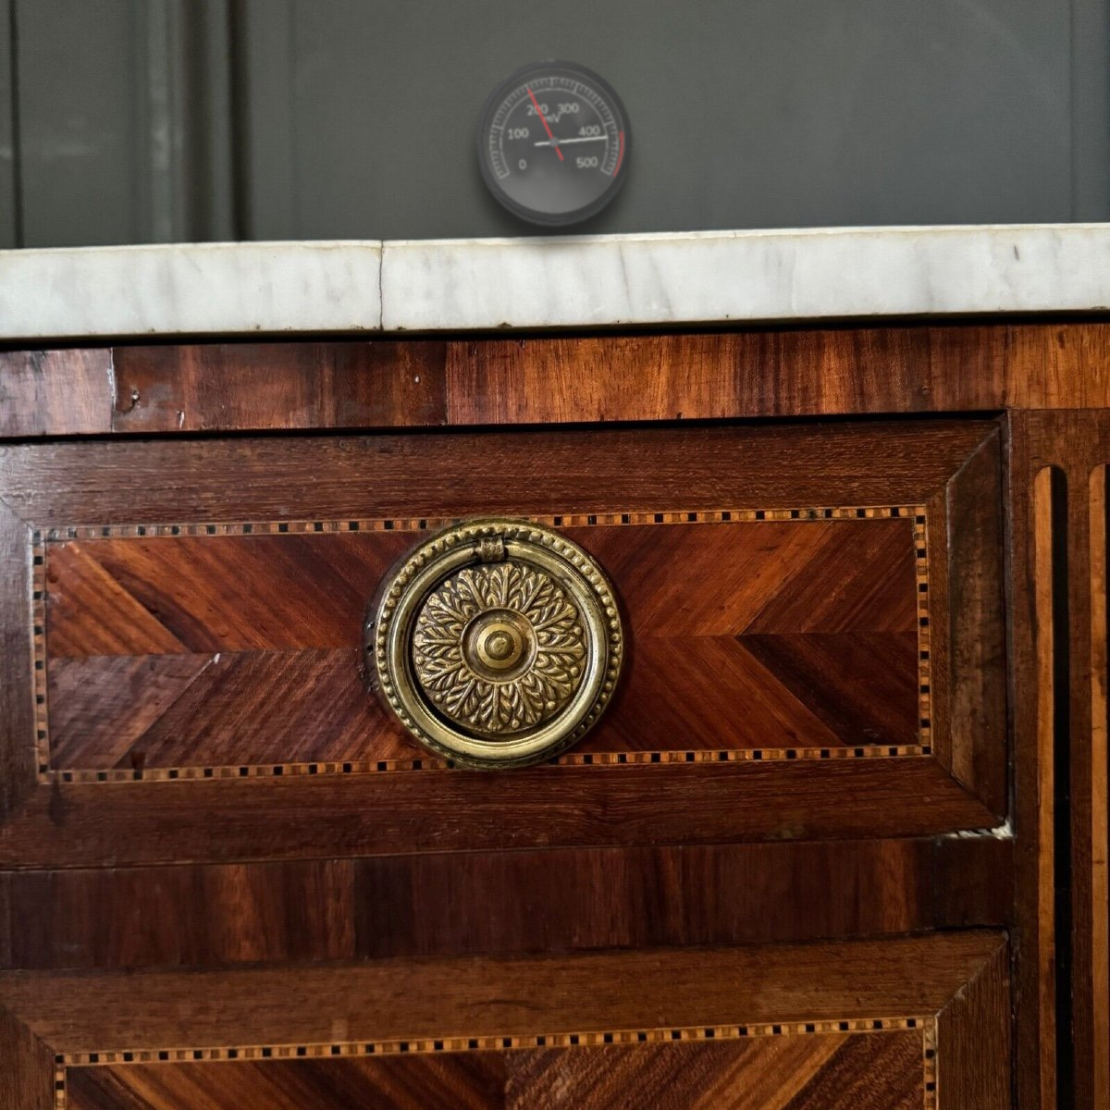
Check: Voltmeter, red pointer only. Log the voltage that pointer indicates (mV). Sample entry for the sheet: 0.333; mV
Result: 200; mV
